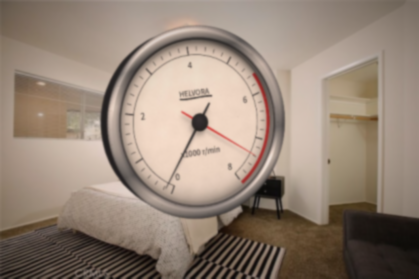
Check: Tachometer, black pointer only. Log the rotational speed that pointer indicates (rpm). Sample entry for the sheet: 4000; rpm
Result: 200; rpm
